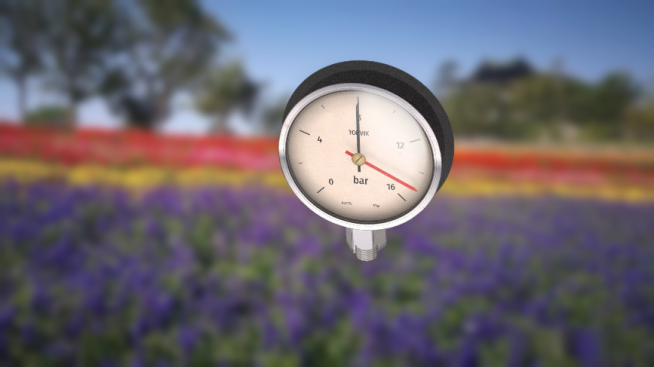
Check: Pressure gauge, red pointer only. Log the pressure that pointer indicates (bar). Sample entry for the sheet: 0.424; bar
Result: 15; bar
